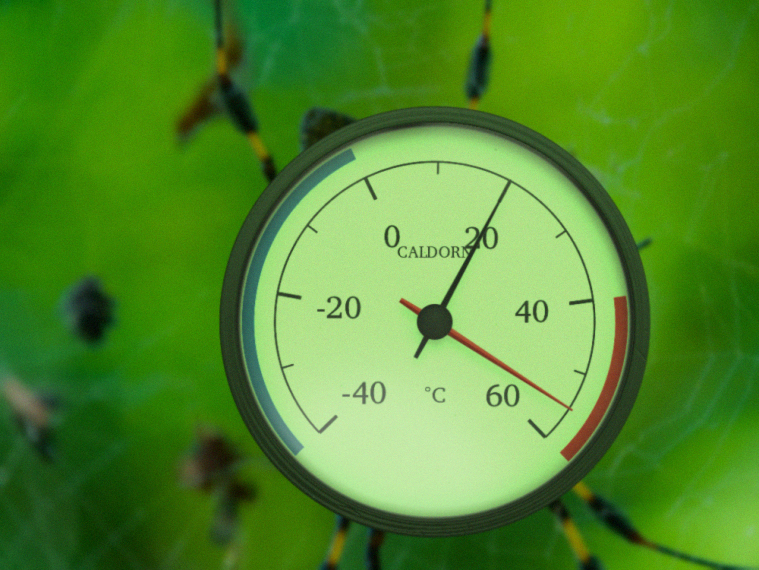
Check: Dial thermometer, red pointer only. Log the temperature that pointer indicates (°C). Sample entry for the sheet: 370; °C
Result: 55; °C
